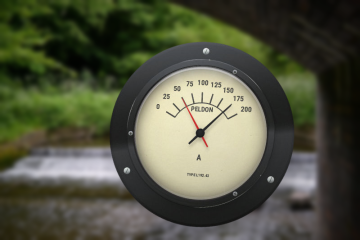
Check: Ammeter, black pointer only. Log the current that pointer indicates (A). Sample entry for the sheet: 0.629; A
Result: 175; A
